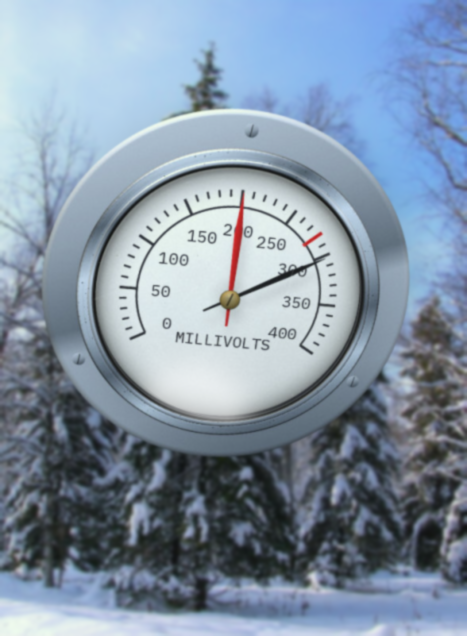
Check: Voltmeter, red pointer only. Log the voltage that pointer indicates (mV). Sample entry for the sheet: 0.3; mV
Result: 200; mV
